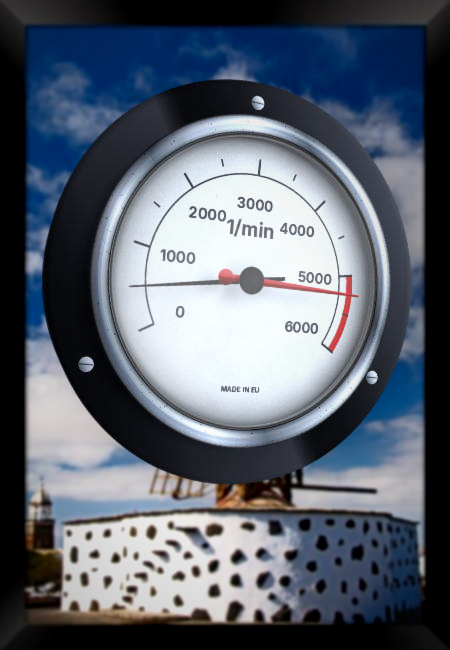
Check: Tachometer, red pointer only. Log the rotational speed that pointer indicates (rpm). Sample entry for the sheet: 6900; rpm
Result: 5250; rpm
